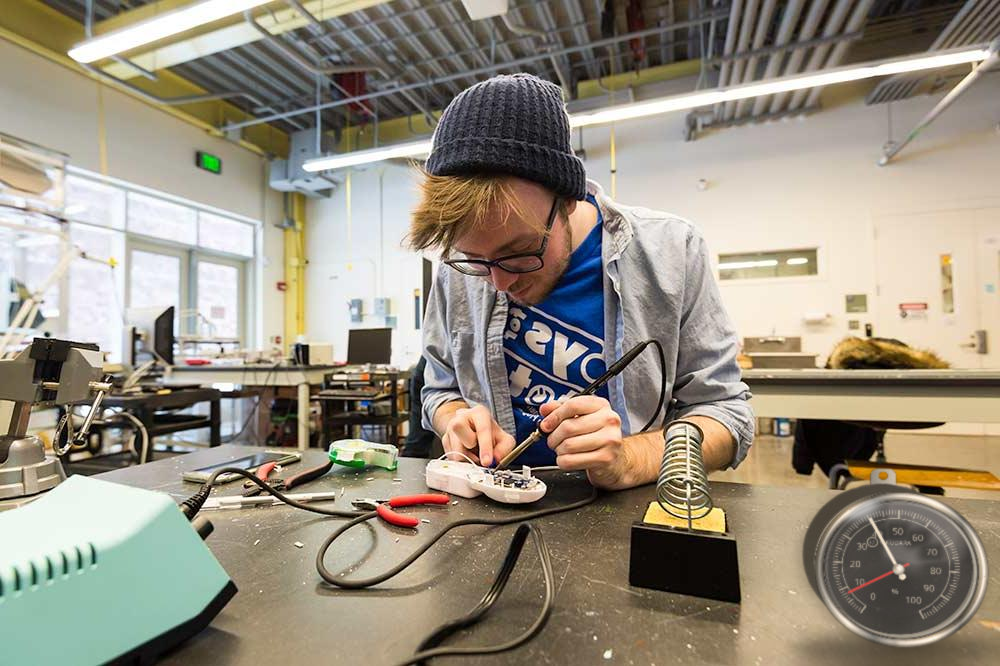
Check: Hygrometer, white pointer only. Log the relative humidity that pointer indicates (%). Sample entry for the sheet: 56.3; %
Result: 40; %
